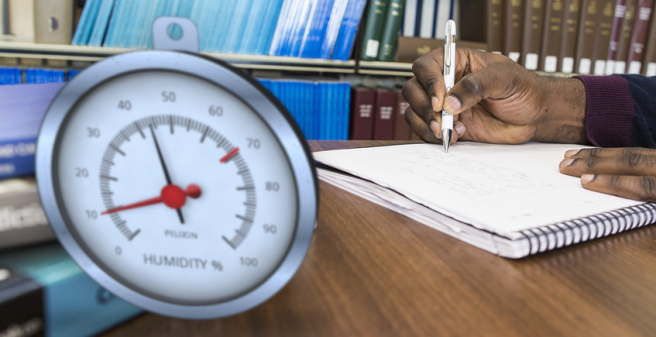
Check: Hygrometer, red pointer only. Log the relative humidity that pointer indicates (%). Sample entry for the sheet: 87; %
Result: 10; %
